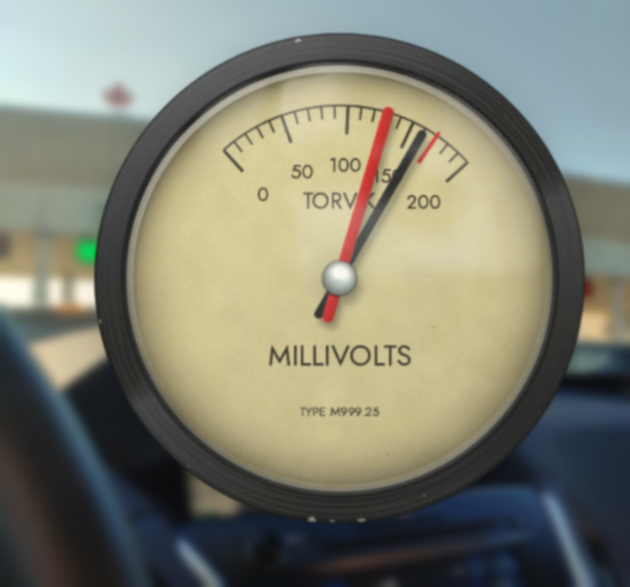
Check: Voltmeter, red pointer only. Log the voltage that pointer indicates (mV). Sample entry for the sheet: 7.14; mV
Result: 130; mV
